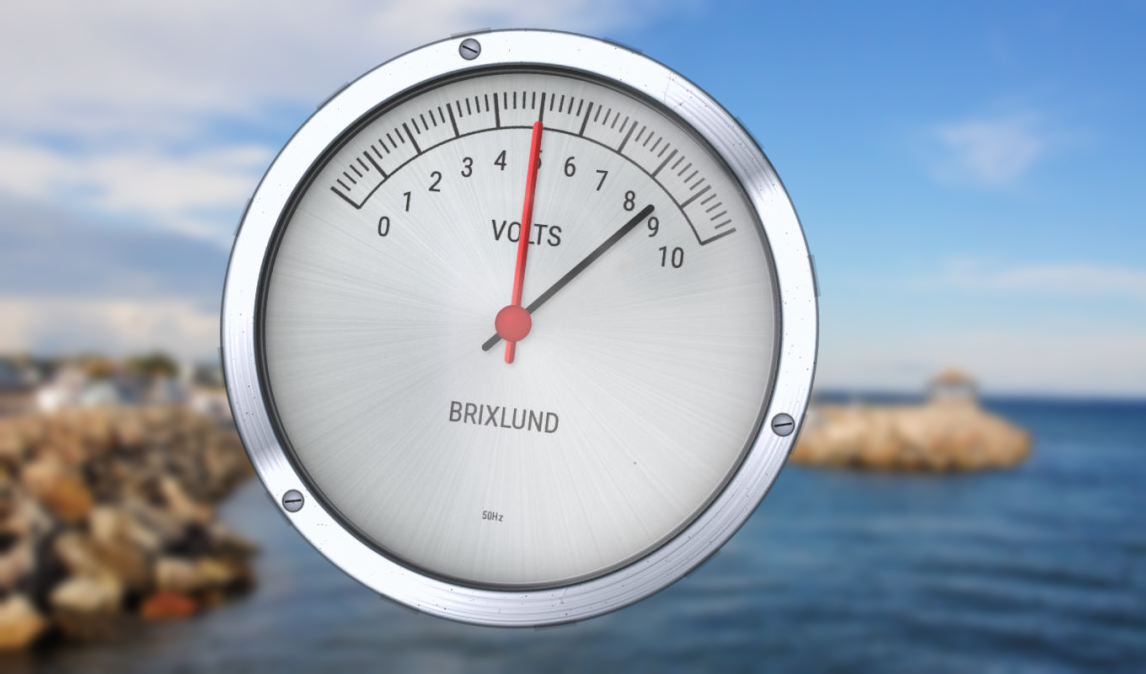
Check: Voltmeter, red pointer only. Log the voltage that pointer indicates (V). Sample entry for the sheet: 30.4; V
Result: 5; V
